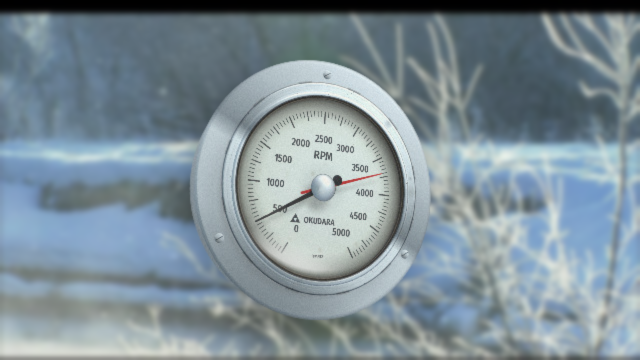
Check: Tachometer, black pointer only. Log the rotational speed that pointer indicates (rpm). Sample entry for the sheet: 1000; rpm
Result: 500; rpm
